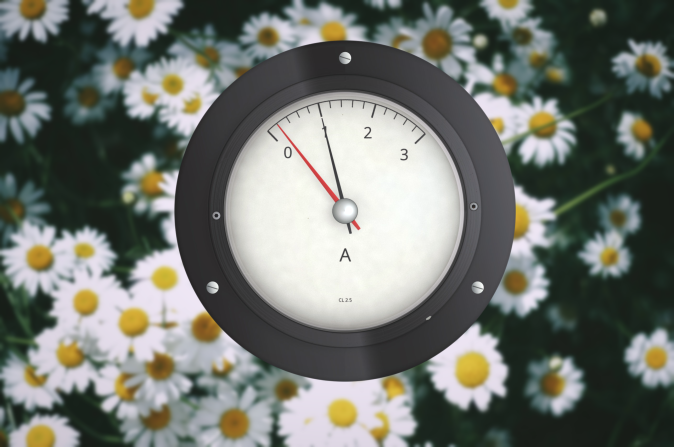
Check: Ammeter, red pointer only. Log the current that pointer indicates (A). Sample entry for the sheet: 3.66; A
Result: 0.2; A
